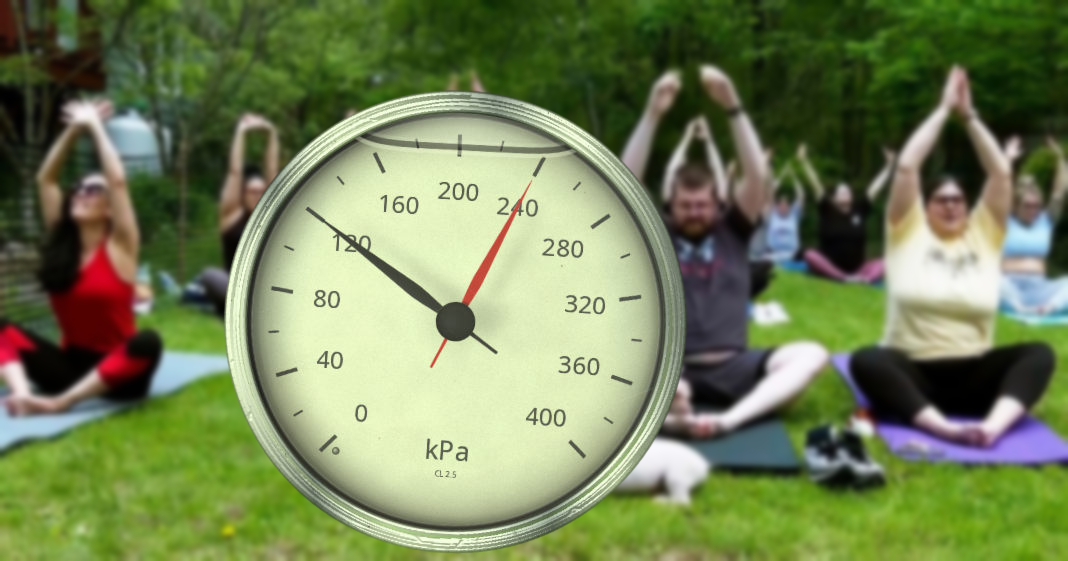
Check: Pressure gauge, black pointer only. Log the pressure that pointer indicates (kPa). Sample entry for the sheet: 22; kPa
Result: 120; kPa
